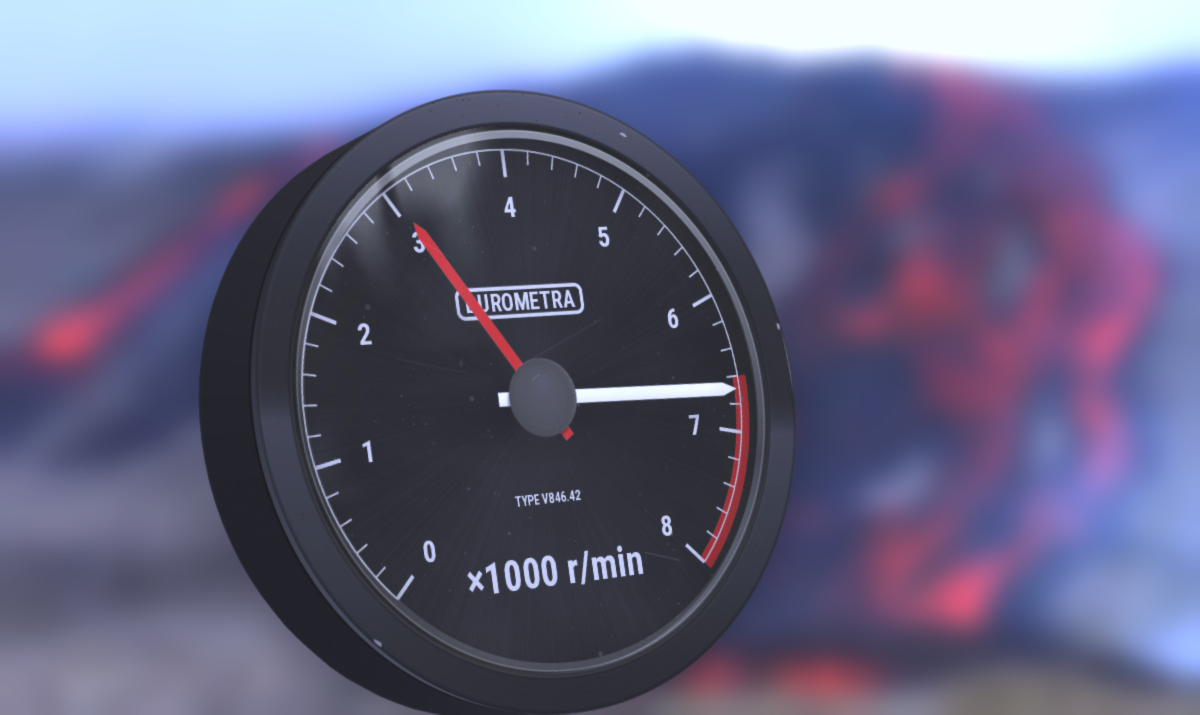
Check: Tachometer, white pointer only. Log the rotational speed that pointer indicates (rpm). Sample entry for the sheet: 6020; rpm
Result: 6700; rpm
